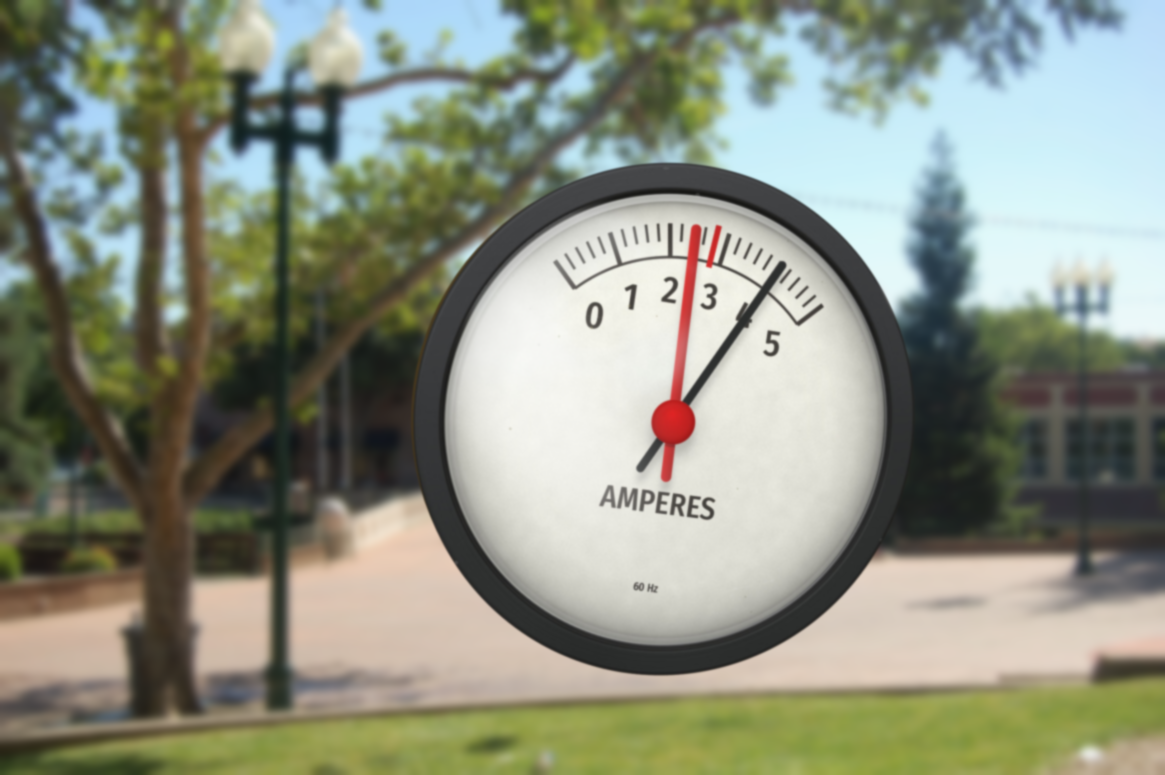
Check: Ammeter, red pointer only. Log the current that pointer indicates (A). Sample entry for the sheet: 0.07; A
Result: 2.4; A
